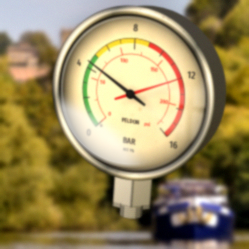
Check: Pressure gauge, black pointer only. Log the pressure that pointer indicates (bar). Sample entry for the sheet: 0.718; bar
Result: 4.5; bar
